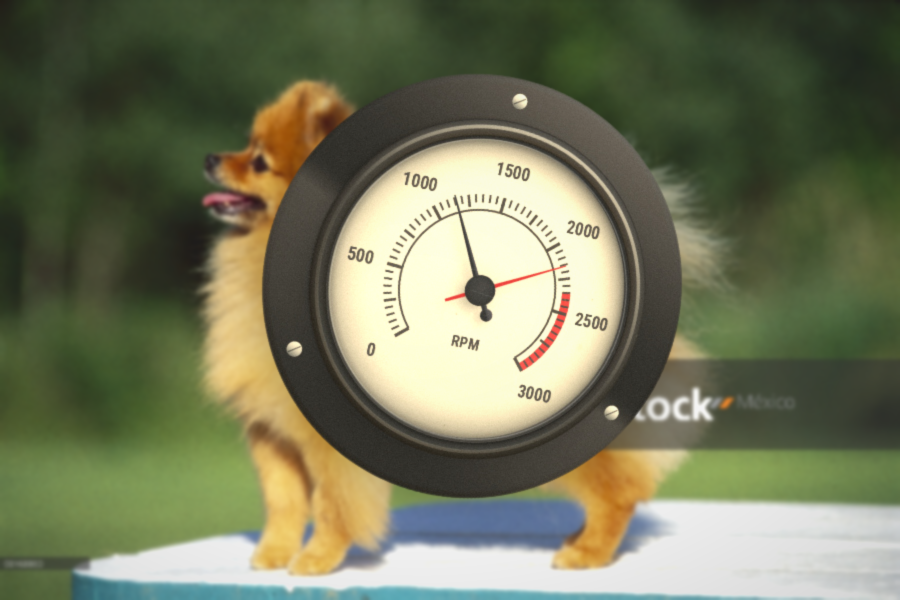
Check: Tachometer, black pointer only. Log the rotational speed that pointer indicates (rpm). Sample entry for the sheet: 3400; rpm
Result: 1150; rpm
